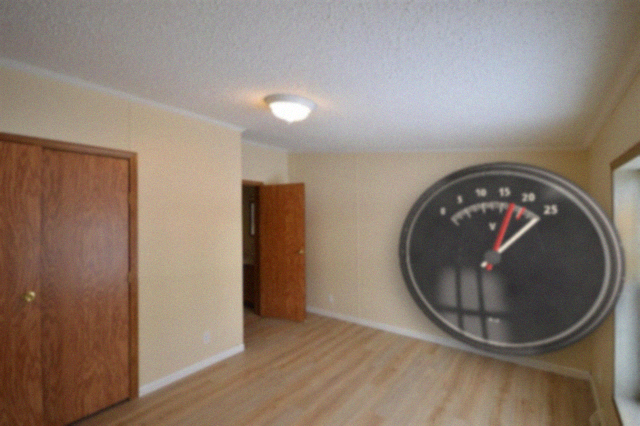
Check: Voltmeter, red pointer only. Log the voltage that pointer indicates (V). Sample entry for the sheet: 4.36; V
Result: 17.5; V
